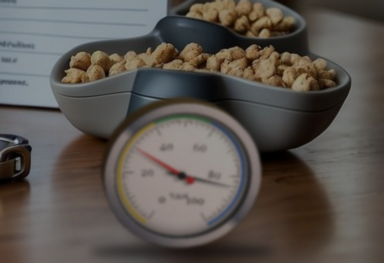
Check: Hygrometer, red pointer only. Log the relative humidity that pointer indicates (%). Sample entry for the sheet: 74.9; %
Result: 30; %
